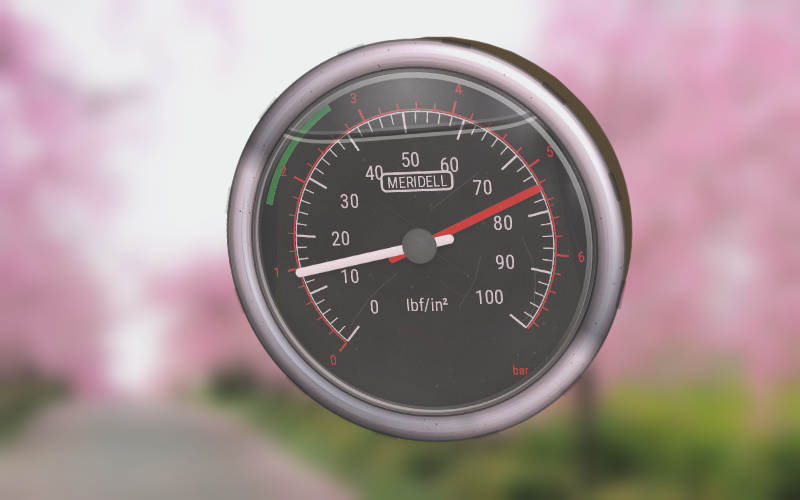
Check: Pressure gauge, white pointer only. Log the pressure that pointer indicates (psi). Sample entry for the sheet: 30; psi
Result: 14; psi
